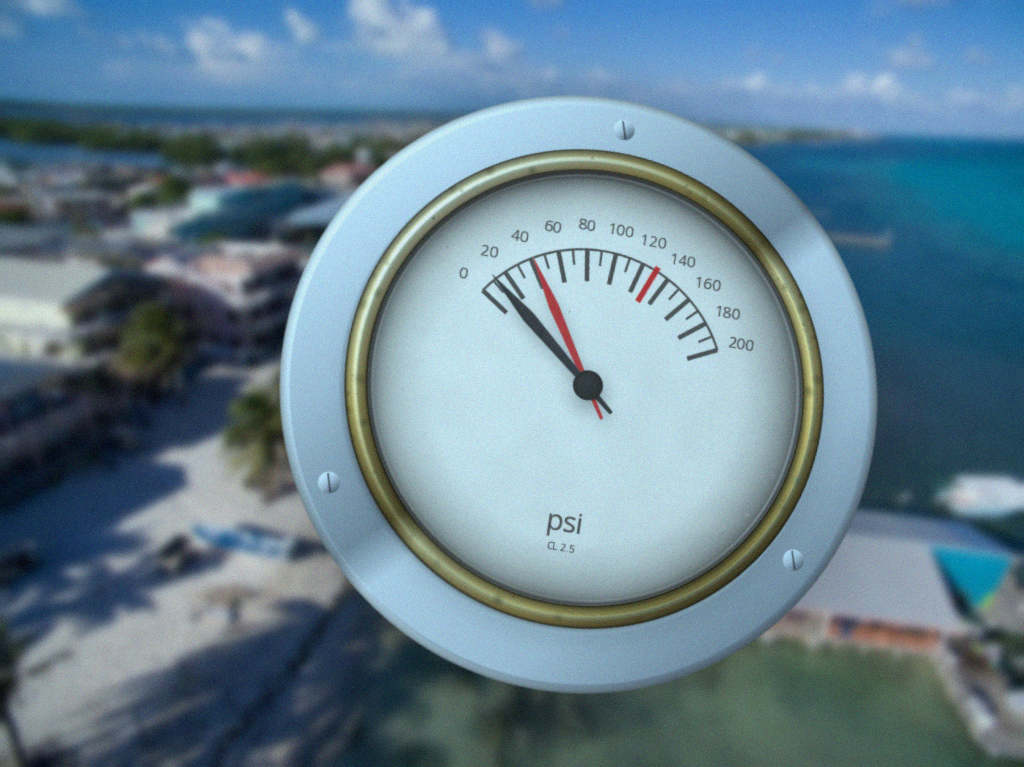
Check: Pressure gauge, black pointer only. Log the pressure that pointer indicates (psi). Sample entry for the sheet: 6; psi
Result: 10; psi
